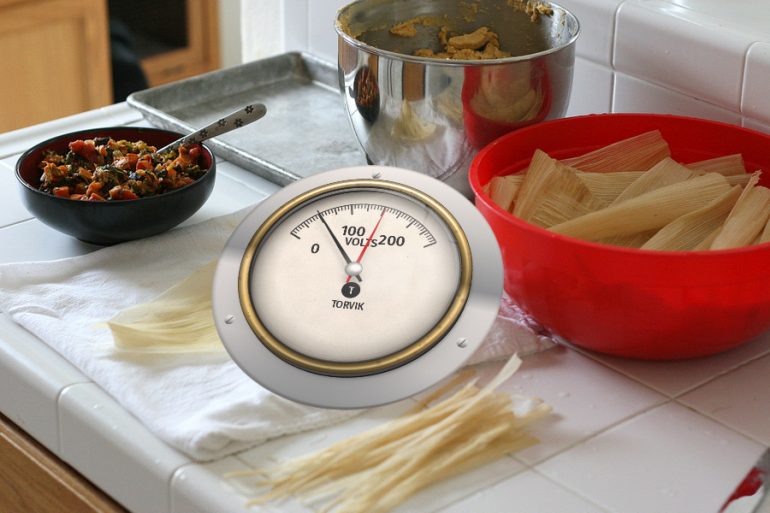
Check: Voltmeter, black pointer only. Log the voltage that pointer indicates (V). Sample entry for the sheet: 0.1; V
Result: 50; V
